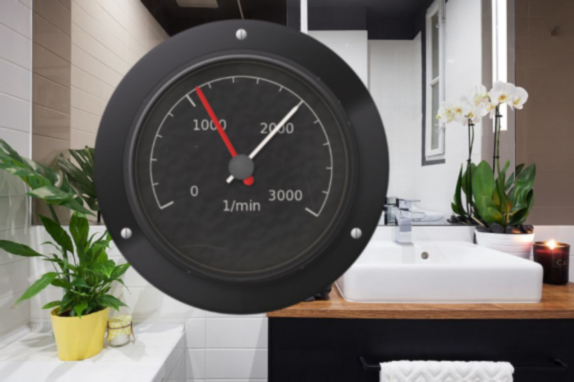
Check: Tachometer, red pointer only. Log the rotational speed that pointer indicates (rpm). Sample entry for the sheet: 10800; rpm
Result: 1100; rpm
